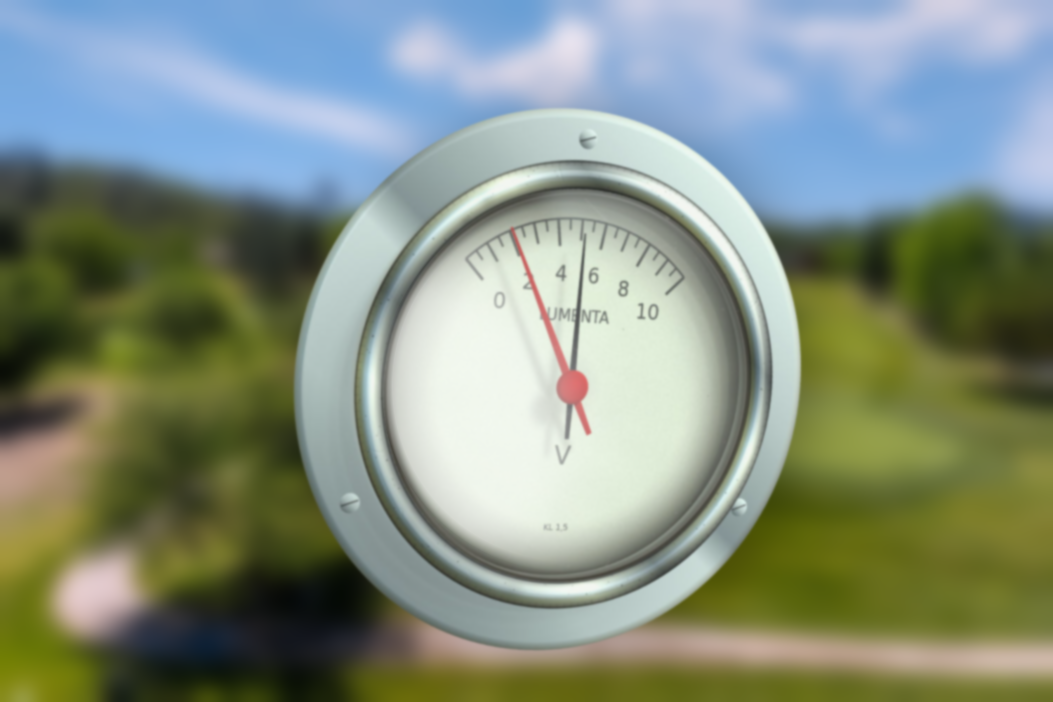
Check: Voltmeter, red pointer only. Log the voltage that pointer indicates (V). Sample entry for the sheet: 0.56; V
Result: 2; V
